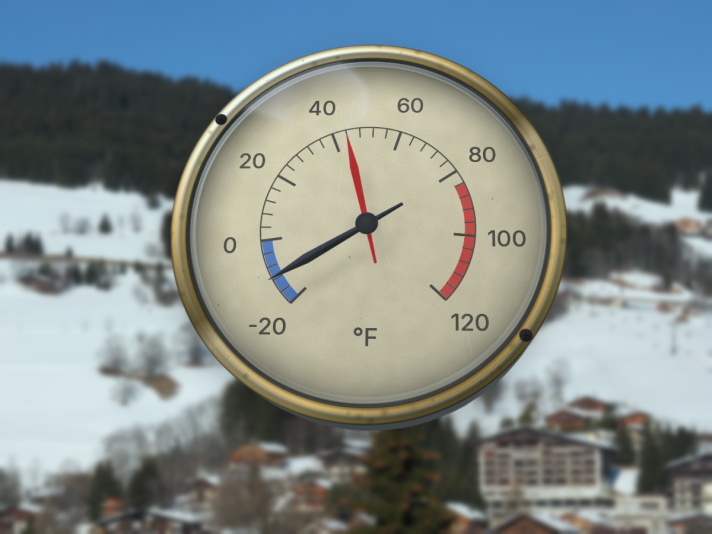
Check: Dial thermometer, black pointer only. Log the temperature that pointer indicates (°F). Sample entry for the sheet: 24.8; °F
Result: -12; °F
